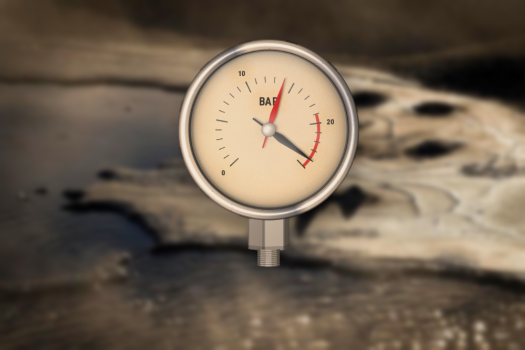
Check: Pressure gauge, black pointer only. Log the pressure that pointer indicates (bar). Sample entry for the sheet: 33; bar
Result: 24; bar
